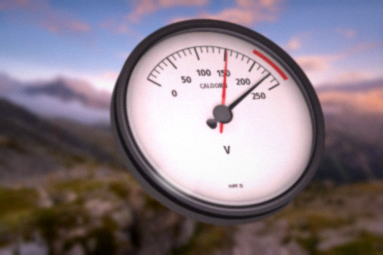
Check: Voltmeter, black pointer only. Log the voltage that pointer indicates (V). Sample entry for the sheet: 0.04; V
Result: 230; V
